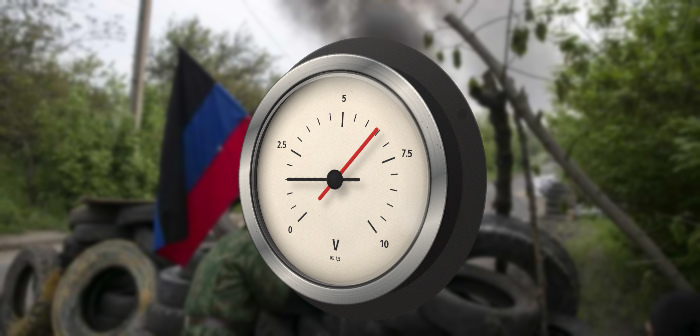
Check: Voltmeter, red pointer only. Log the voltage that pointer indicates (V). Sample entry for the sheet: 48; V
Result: 6.5; V
